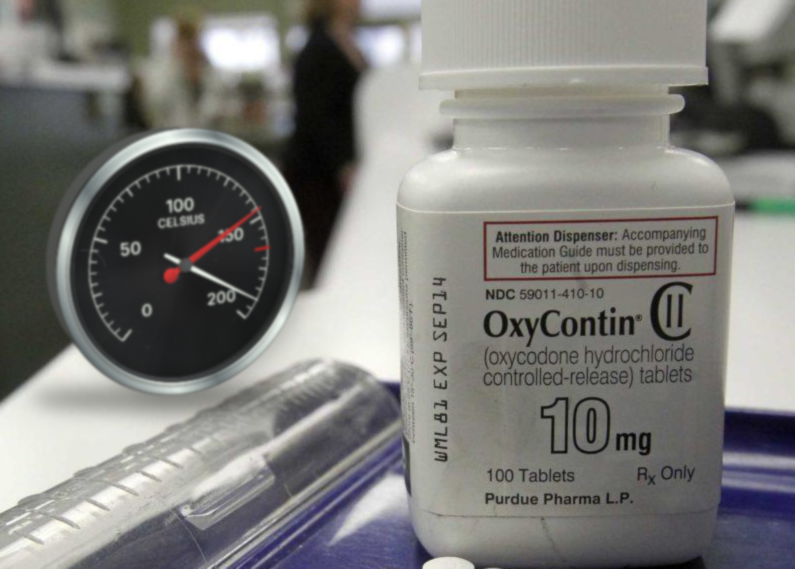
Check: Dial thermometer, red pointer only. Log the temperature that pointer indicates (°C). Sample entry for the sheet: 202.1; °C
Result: 145; °C
